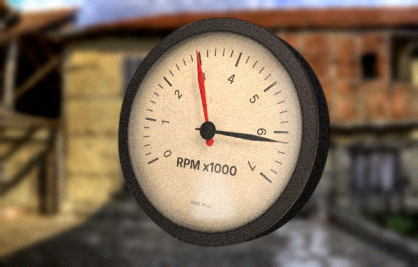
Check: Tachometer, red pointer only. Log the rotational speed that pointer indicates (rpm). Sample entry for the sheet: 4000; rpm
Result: 3000; rpm
